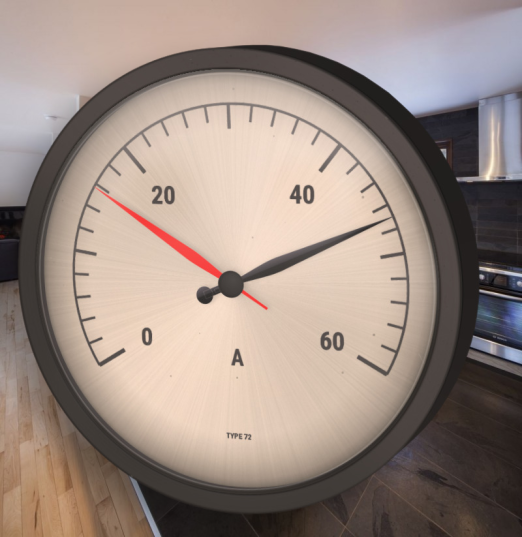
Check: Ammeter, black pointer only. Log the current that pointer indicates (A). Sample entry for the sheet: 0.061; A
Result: 47; A
